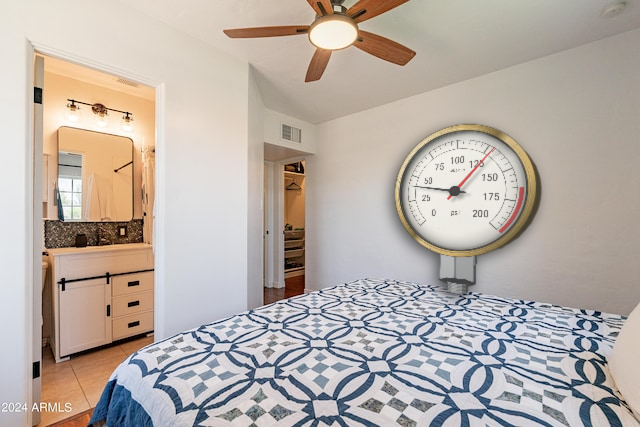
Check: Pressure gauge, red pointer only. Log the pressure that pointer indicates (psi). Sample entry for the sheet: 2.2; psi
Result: 130; psi
